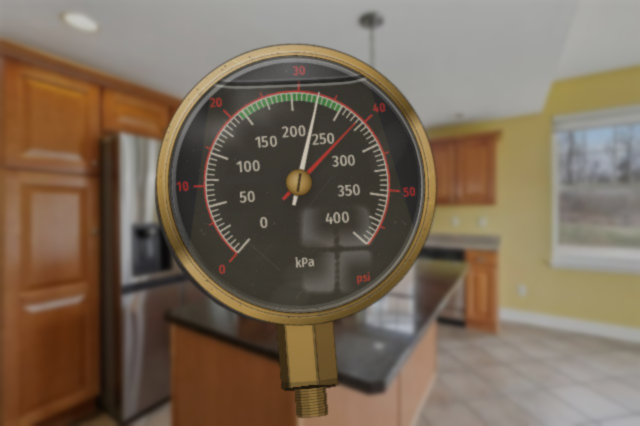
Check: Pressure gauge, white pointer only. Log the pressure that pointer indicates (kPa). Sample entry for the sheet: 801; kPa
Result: 225; kPa
